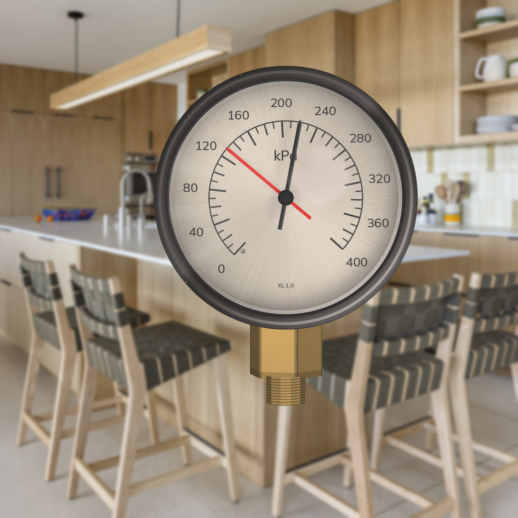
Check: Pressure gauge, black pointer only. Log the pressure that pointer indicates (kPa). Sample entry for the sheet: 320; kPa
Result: 220; kPa
